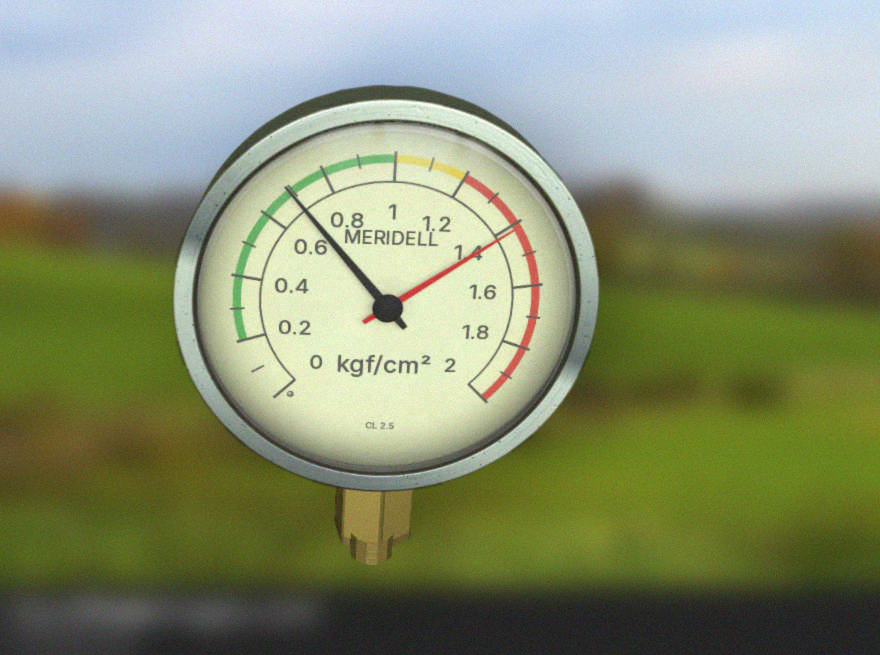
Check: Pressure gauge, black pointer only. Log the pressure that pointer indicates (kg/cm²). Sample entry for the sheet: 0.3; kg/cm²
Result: 0.7; kg/cm²
